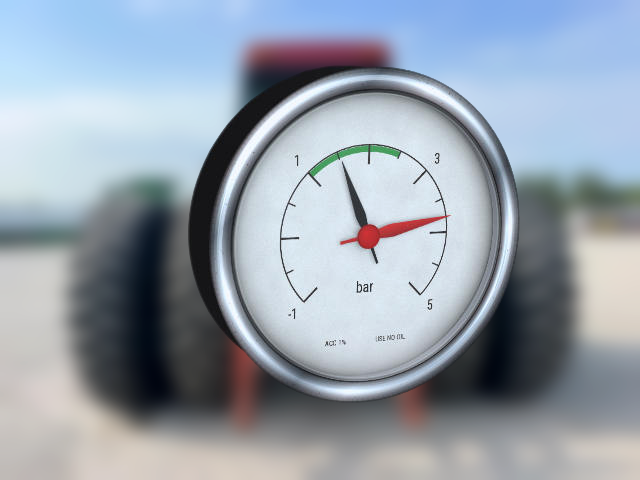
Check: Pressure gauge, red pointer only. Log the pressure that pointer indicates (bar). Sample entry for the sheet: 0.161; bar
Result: 3.75; bar
